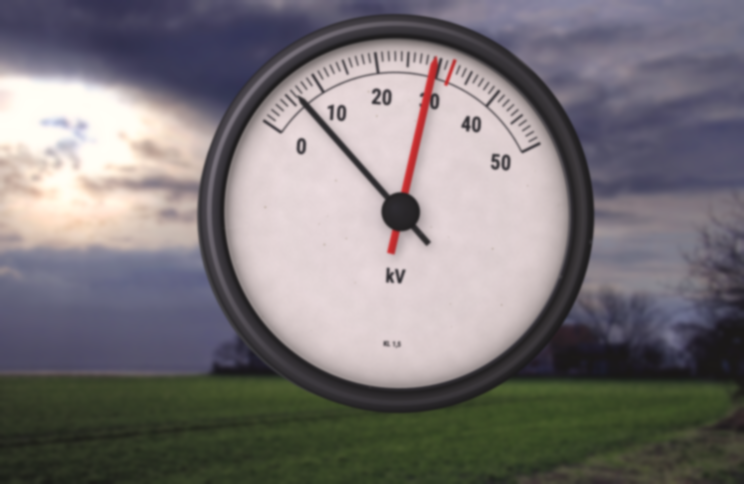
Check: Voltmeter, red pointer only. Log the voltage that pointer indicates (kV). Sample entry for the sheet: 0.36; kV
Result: 29; kV
